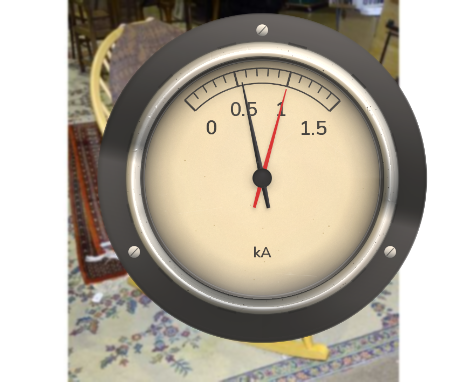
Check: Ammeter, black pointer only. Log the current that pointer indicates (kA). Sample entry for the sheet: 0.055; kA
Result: 0.55; kA
